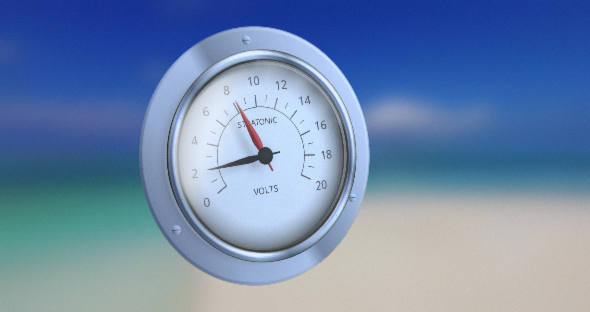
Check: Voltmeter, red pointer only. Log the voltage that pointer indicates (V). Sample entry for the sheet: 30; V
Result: 8; V
